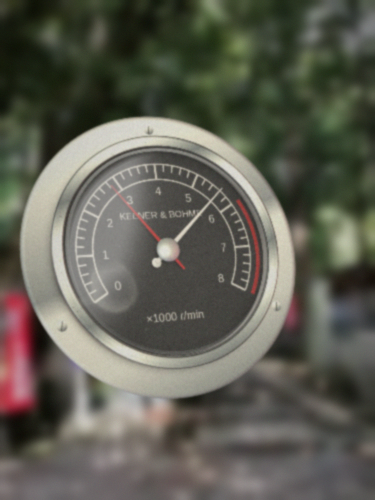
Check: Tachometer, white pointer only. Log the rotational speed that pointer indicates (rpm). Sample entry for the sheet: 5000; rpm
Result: 5600; rpm
